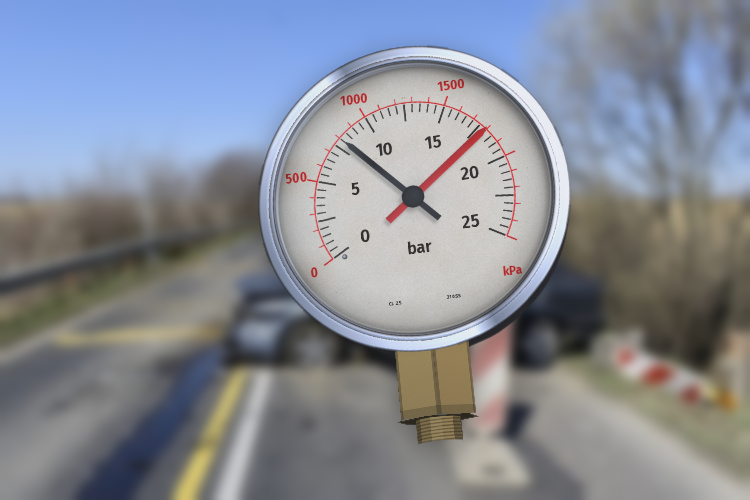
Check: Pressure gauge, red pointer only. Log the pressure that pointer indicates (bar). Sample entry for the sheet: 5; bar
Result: 18; bar
